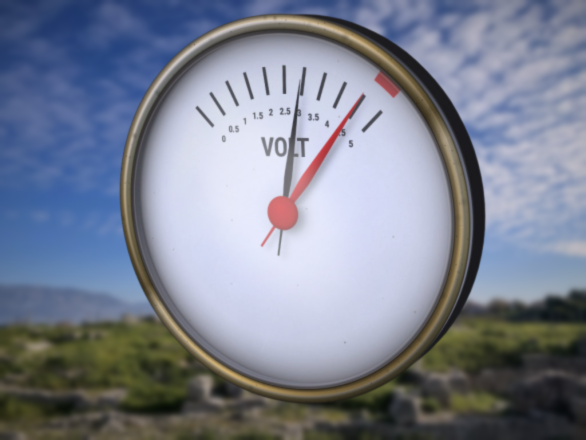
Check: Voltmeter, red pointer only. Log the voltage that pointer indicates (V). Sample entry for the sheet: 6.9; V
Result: 4.5; V
